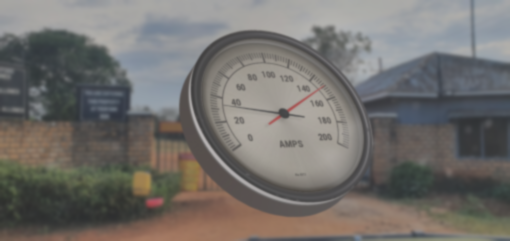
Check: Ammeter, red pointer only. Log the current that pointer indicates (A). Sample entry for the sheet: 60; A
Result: 150; A
